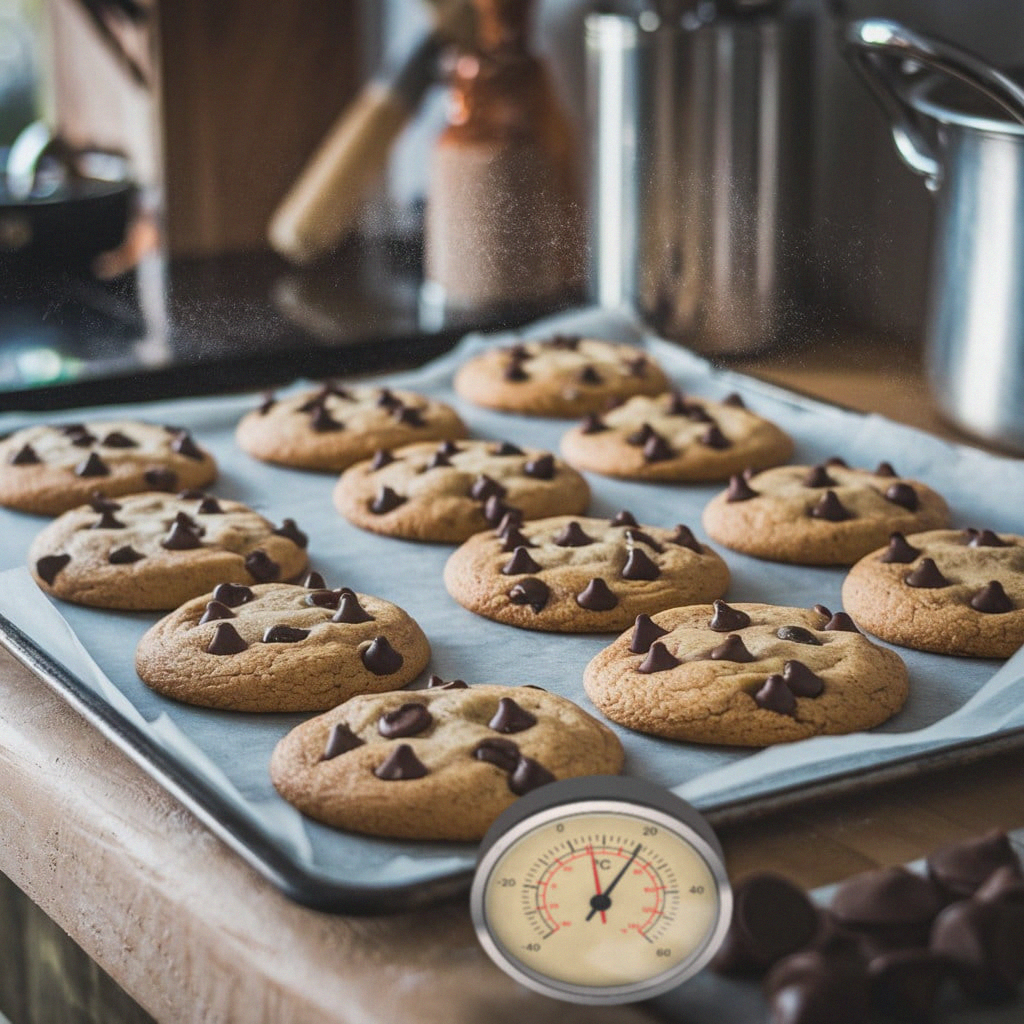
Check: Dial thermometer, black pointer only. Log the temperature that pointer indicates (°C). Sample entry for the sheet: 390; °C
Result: 20; °C
